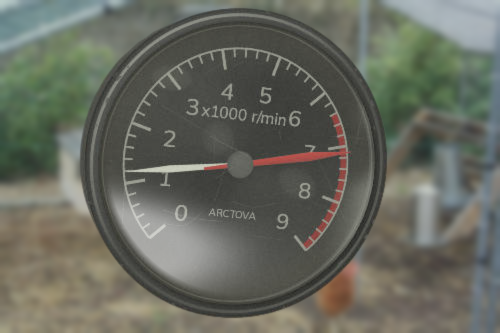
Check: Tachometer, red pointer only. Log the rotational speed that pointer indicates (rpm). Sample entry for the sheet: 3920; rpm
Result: 7100; rpm
